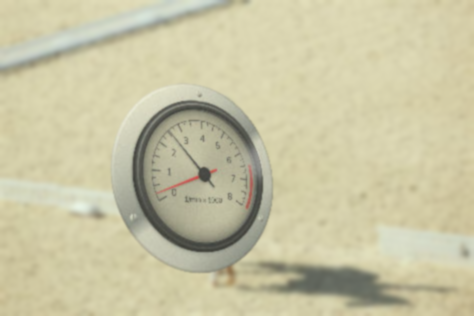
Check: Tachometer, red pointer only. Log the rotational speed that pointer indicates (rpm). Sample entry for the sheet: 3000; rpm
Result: 250; rpm
